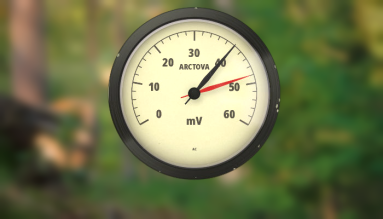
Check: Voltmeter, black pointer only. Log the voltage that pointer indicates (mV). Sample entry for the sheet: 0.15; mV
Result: 40; mV
